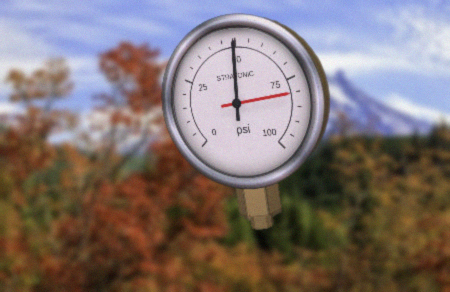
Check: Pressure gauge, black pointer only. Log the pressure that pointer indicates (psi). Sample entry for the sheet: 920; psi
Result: 50; psi
